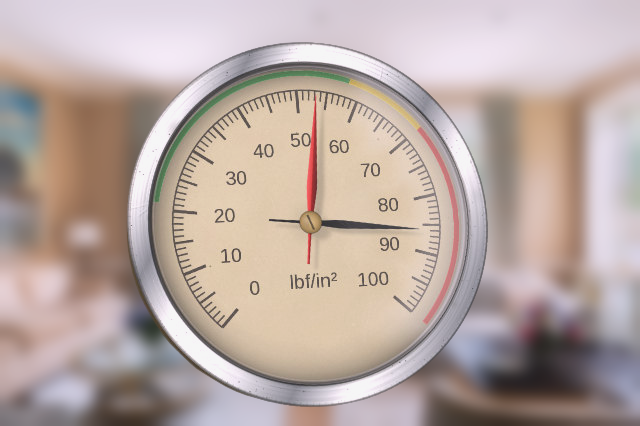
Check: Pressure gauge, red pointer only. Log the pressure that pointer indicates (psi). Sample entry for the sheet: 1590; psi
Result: 53; psi
